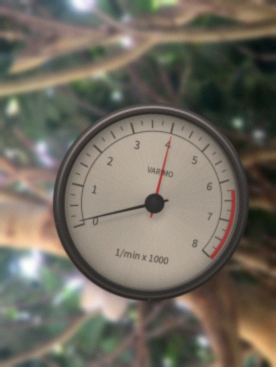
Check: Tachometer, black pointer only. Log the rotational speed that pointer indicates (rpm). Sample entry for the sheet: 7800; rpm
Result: 125; rpm
